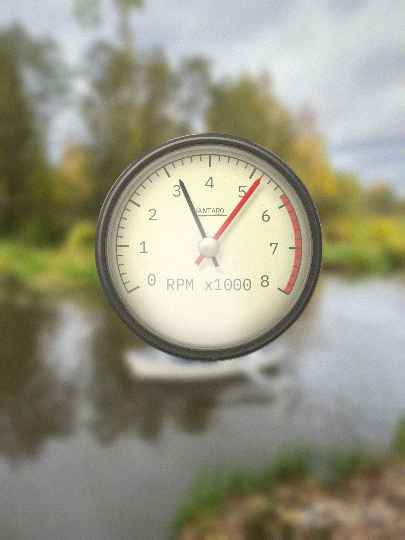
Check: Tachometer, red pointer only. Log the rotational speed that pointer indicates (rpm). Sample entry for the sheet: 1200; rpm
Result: 5200; rpm
